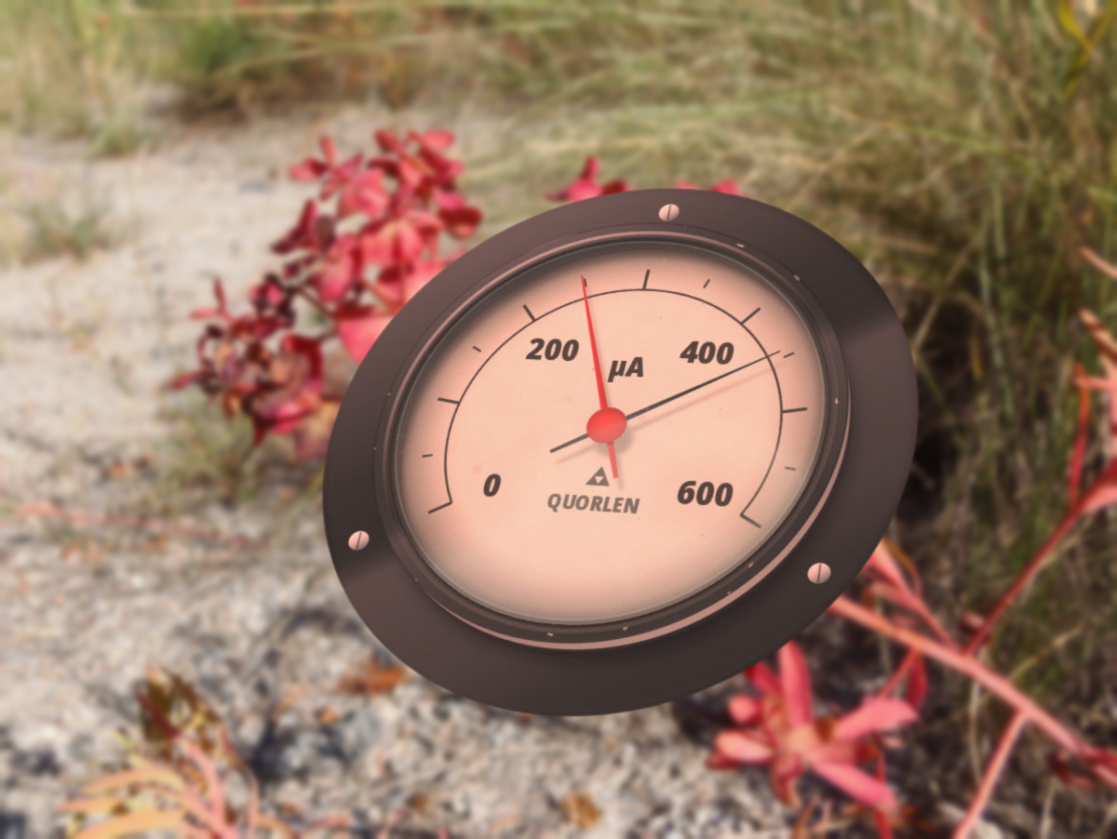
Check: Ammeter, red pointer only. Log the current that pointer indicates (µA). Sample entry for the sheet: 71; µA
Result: 250; µA
